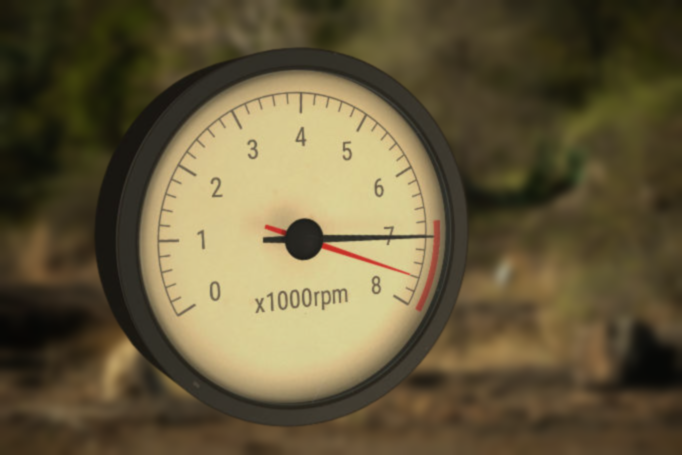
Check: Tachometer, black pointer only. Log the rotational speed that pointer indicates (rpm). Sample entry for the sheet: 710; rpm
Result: 7000; rpm
